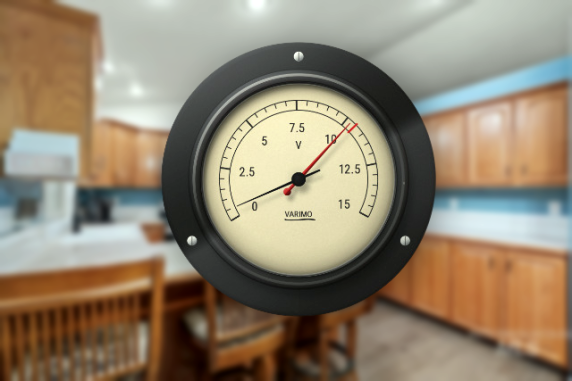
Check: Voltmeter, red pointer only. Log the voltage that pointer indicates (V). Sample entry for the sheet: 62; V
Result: 10.25; V
